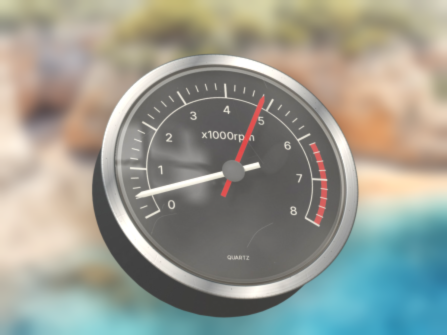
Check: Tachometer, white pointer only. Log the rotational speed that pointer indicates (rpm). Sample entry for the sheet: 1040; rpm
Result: 400; rpm
